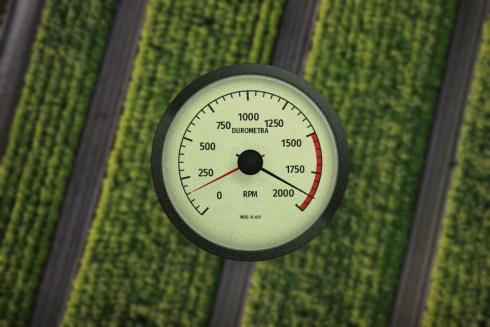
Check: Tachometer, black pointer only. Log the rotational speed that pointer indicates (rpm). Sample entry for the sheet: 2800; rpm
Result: 1900; rpm
